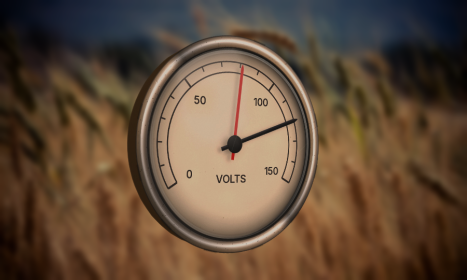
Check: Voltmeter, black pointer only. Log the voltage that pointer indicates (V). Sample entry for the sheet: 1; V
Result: 120; V
